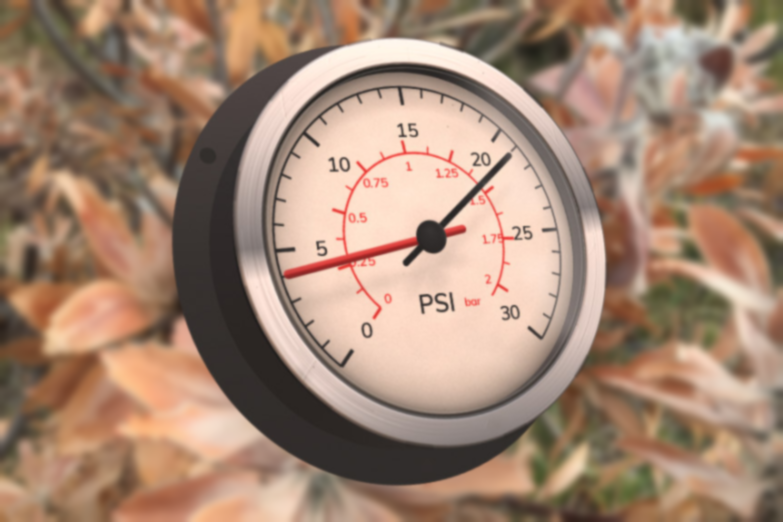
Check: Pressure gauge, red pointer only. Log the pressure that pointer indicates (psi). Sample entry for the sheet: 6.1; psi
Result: 4; psi
